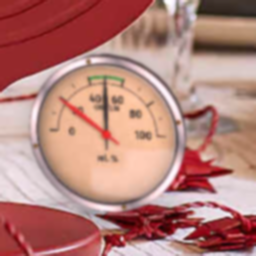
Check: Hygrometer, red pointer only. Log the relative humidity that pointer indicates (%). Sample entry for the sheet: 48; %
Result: 20; %
